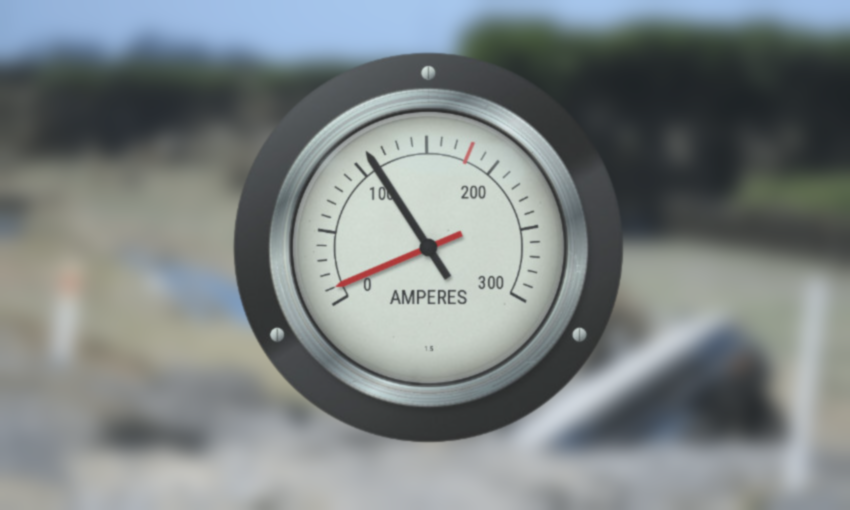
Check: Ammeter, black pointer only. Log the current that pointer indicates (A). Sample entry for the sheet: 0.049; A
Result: 110; A
